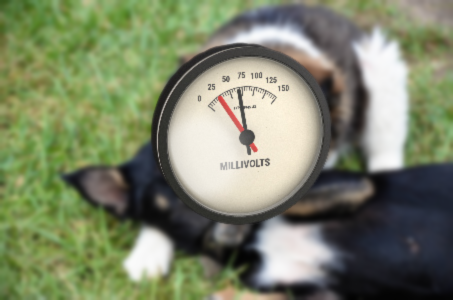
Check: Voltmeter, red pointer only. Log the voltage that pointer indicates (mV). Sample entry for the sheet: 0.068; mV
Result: 25; mV
